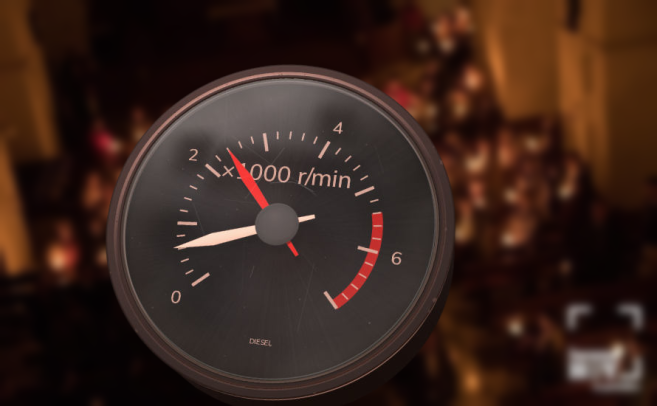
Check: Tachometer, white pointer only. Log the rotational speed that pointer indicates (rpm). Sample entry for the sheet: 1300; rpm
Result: 600; rpm
